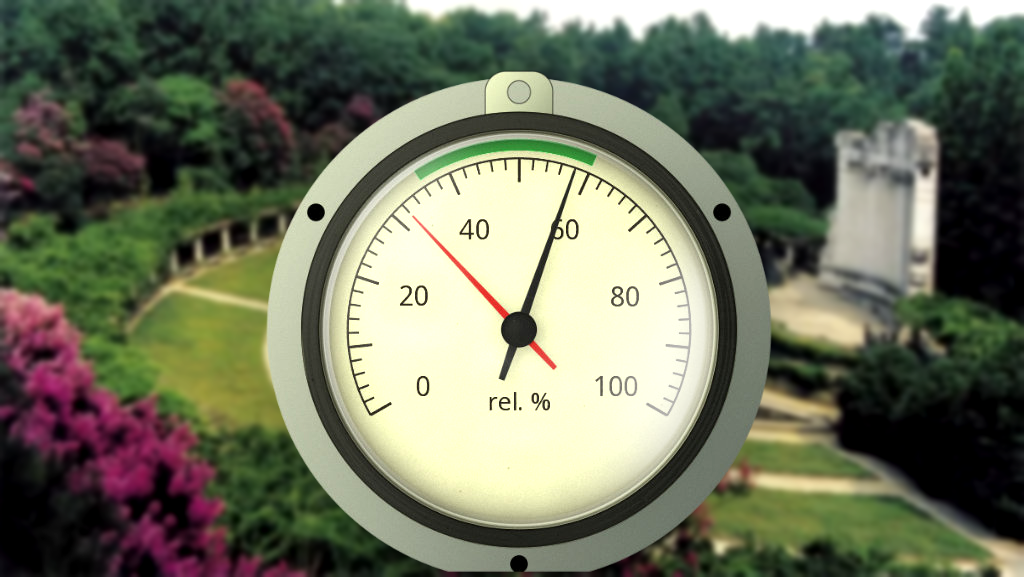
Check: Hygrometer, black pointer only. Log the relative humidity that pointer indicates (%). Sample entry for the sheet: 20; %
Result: 58; %
